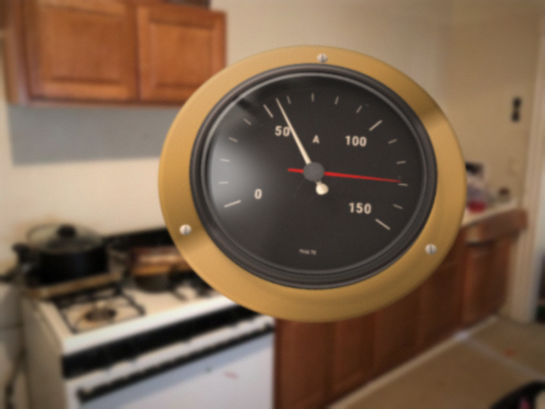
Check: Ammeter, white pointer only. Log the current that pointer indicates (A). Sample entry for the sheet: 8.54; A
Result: 55; A
